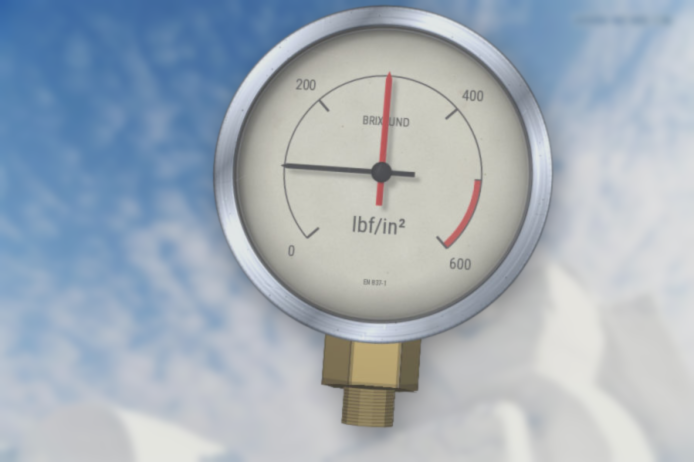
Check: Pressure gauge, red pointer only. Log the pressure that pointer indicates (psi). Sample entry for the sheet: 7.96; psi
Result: 300; psi
